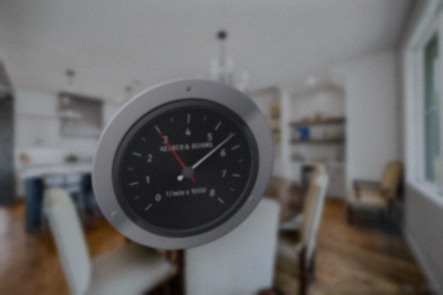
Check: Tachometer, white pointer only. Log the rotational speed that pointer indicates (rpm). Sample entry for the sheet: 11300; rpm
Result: 5500; rpm
